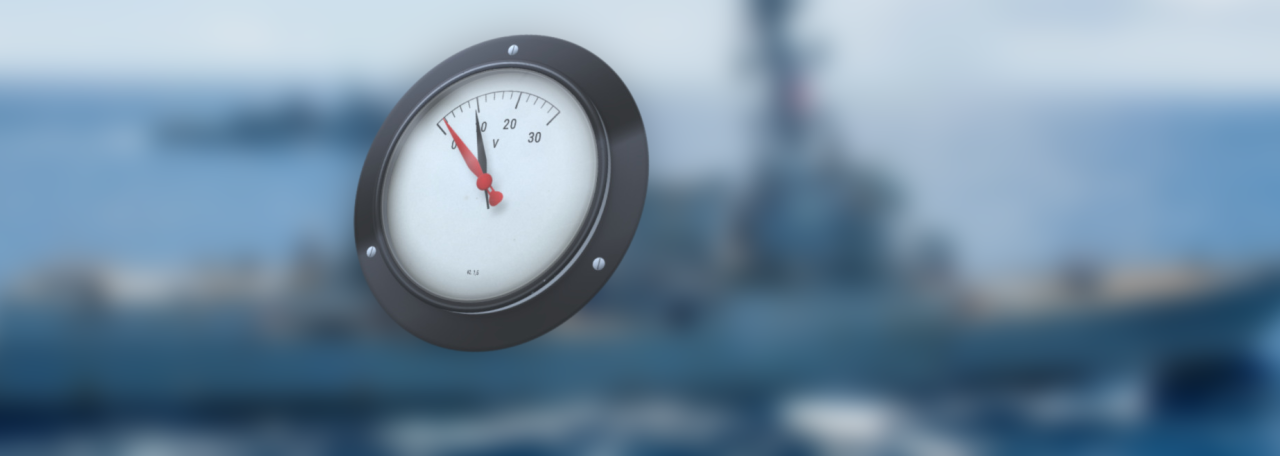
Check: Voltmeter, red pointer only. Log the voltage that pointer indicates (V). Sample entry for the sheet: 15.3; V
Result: 2; V
